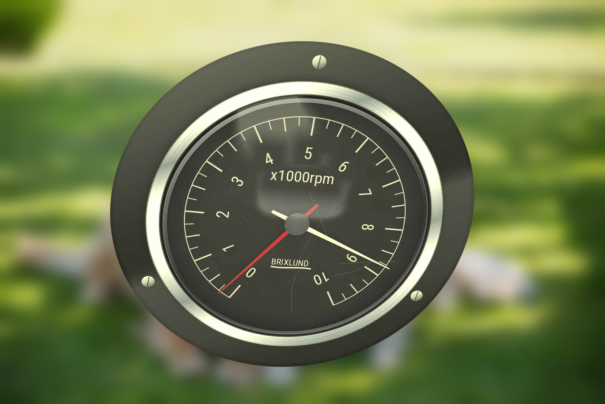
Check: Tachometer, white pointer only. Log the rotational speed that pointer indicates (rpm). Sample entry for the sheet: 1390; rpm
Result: 8750; rpm
